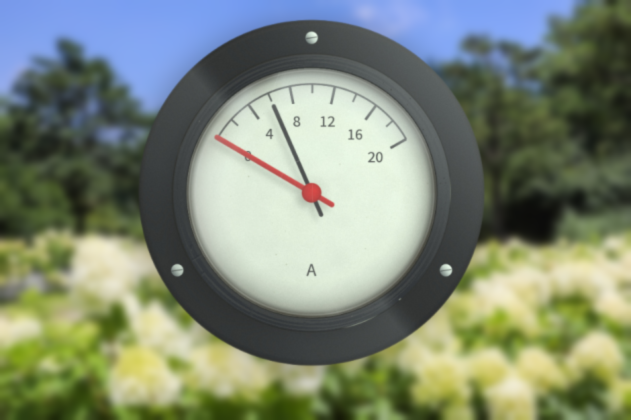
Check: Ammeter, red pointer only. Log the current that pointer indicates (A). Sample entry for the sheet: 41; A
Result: 0; A
